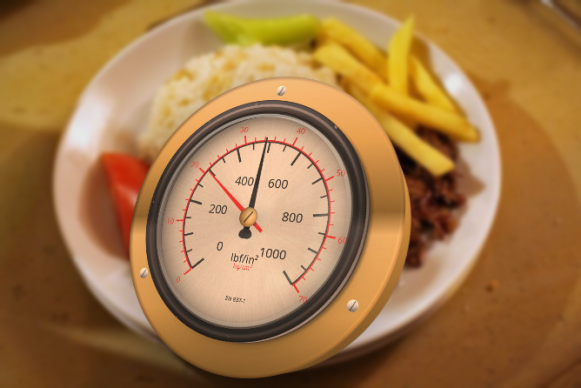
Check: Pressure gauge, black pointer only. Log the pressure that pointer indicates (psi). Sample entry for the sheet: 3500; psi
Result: 500; psi
